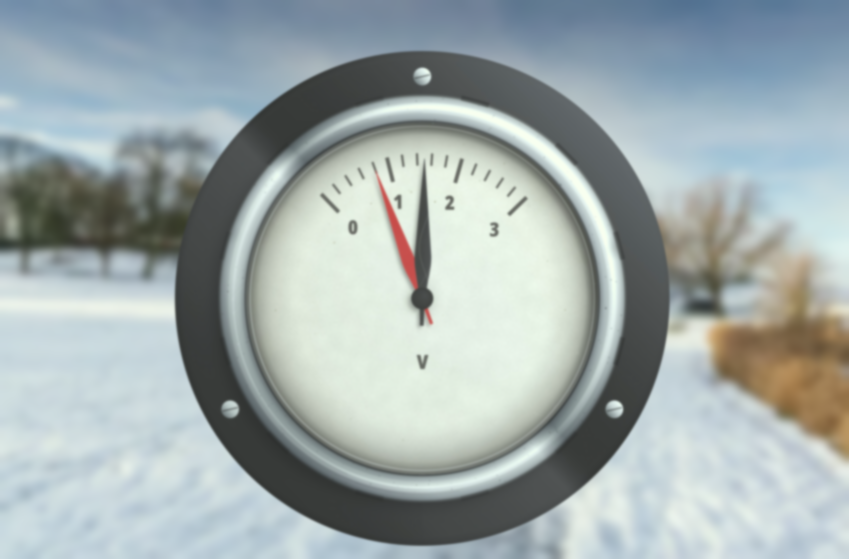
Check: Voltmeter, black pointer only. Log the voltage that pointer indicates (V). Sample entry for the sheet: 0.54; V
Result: 1.5; V
